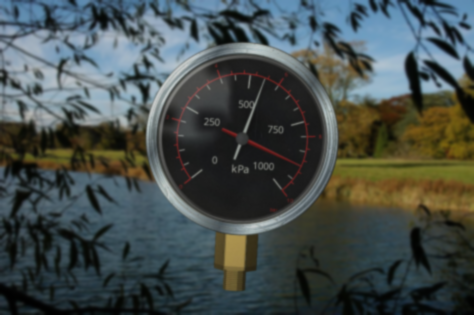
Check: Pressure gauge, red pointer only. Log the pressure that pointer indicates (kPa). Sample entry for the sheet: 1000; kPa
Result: 900; kPa
